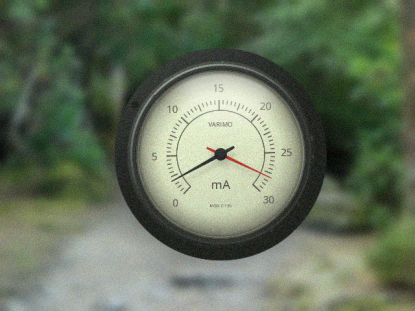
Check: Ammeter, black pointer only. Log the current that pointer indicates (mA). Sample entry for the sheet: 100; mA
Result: 2; mA
